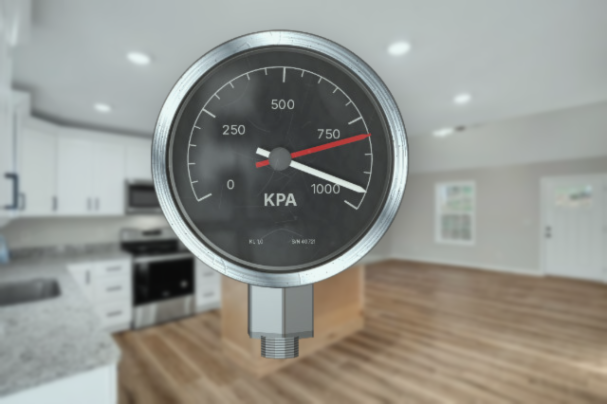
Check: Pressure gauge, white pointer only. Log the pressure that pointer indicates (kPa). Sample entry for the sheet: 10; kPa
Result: 950; kPa
